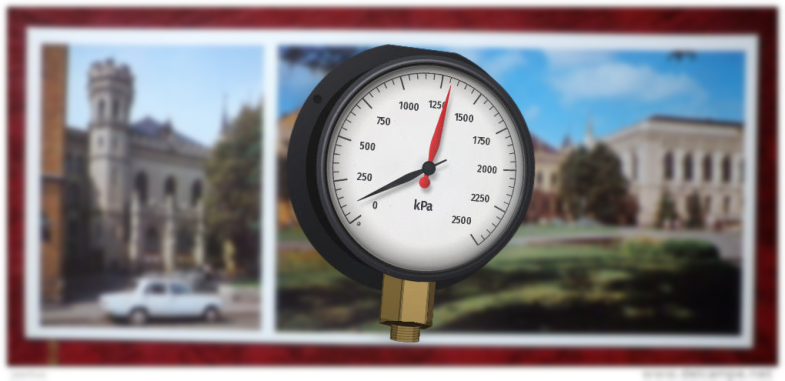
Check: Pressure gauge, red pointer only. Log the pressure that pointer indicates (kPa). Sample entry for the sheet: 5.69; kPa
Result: 1300; kPa
